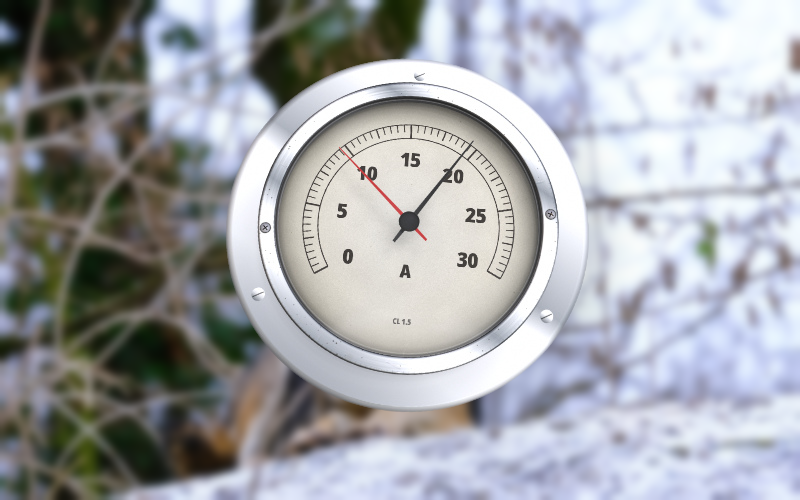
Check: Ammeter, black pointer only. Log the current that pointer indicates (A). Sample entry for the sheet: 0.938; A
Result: 19.5; A
